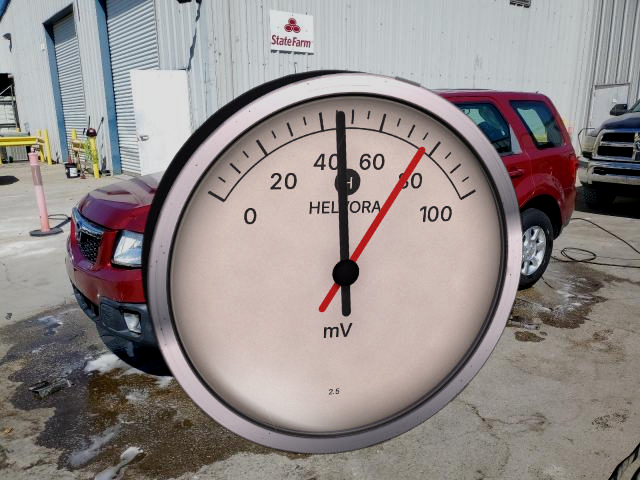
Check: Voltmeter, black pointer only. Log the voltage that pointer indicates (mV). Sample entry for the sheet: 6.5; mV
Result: 45; mV
